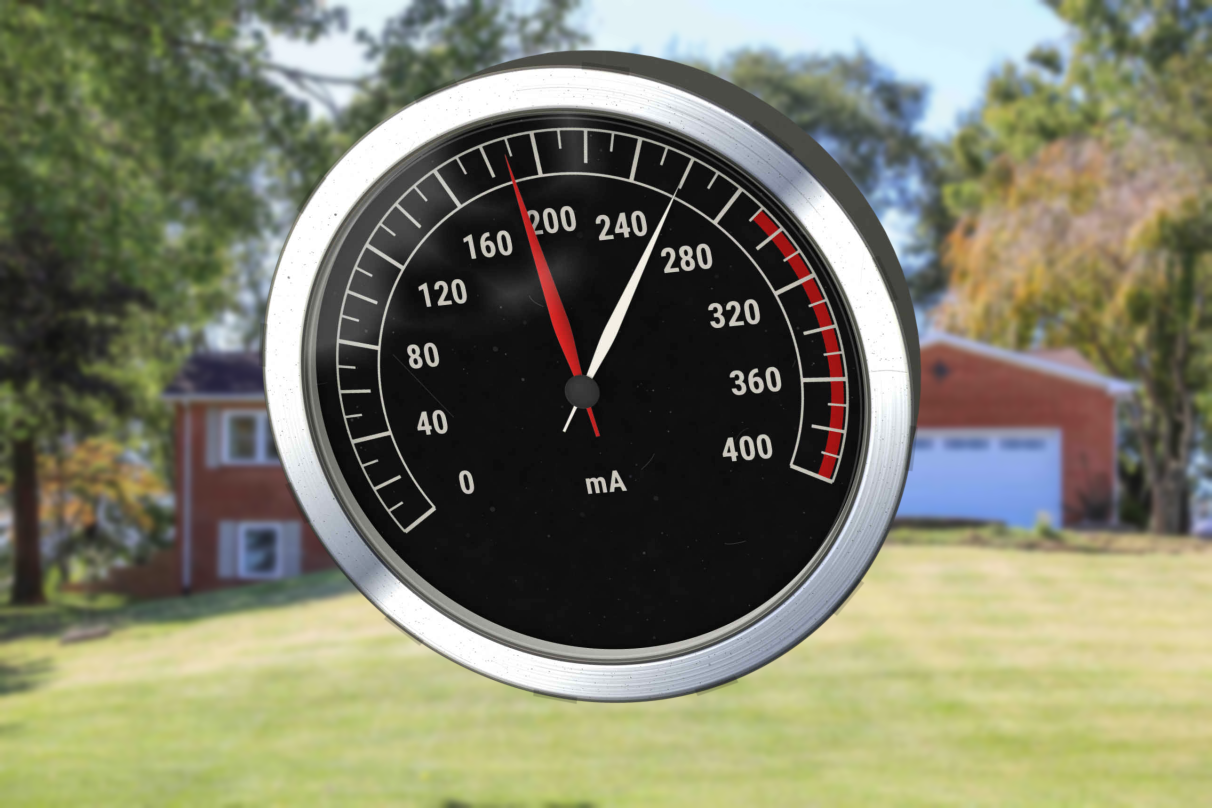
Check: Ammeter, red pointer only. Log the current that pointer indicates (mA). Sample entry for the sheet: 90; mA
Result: 190; mA
